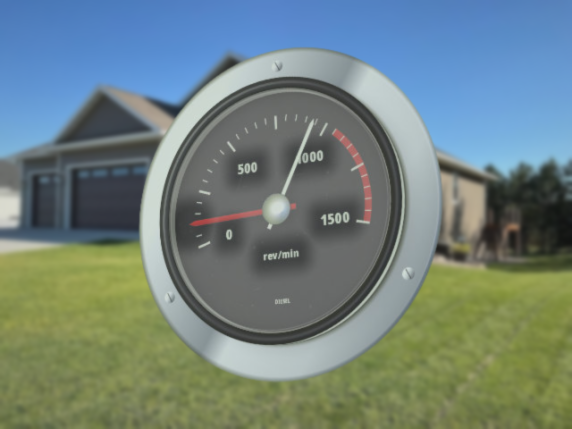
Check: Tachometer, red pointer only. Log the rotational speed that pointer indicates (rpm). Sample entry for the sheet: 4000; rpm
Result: 100; rpm
